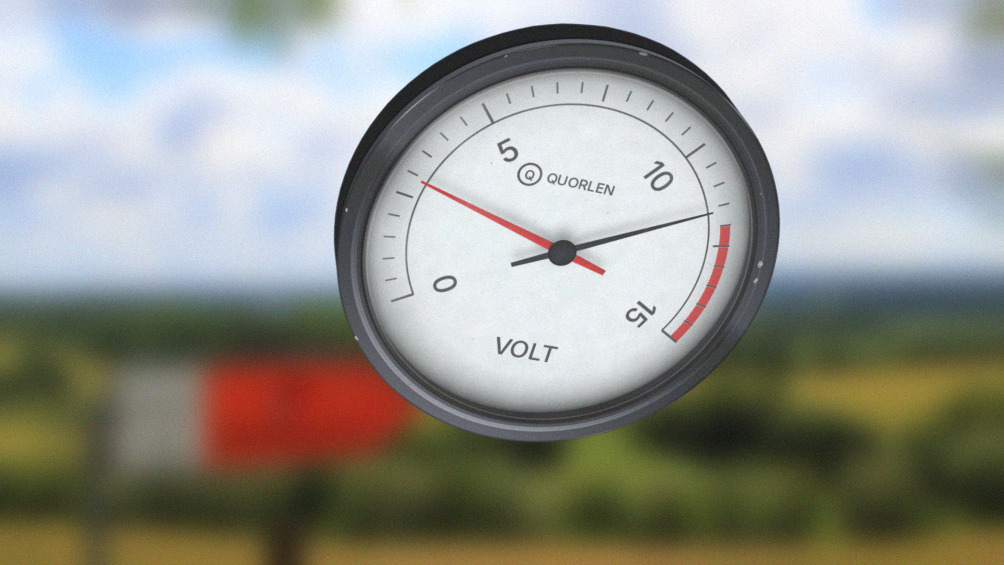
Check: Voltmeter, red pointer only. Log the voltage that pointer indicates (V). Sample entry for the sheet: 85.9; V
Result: 3; V
